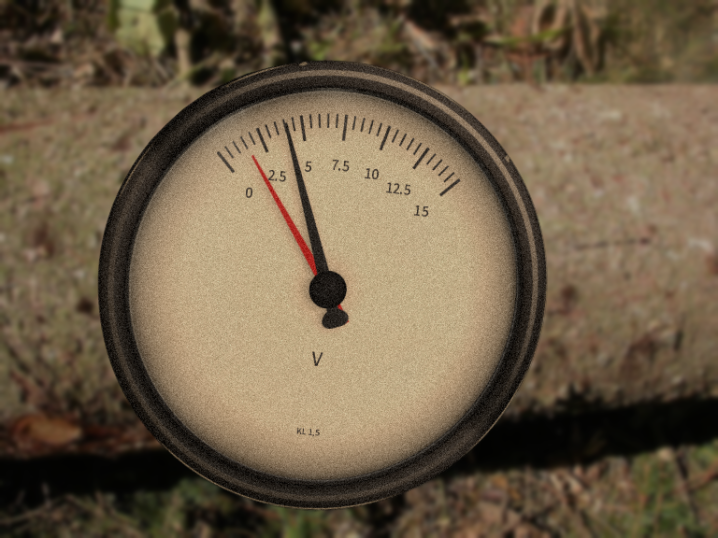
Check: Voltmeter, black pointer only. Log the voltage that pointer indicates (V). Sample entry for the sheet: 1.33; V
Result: 4; V
